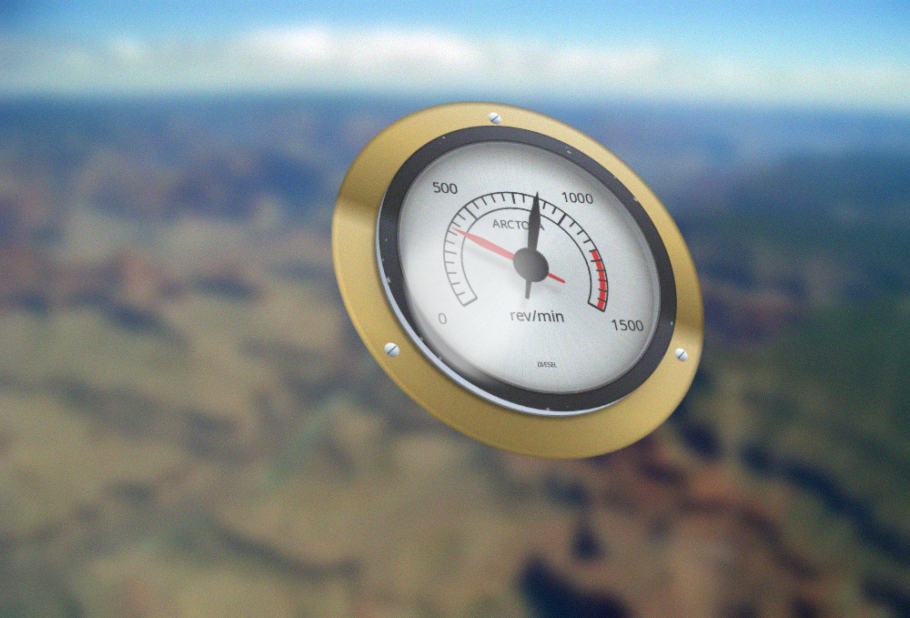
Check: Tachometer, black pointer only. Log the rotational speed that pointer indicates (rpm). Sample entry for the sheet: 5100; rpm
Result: 850; rpm
